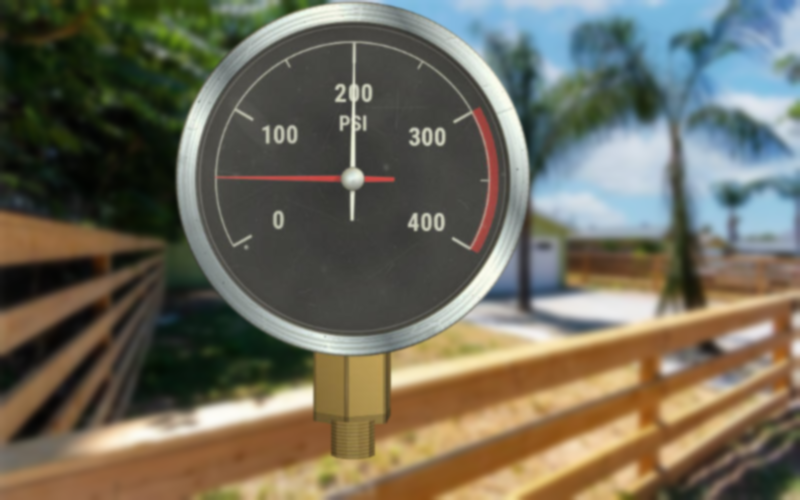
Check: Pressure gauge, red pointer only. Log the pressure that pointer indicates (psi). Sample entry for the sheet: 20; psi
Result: 50; psi
